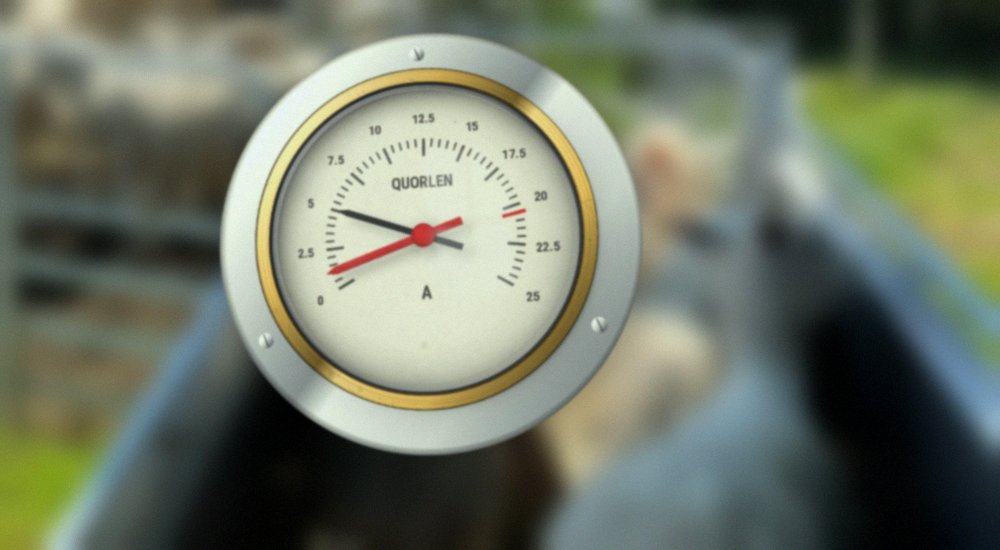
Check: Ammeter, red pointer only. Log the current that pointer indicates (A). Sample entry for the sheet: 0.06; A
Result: 1; A
